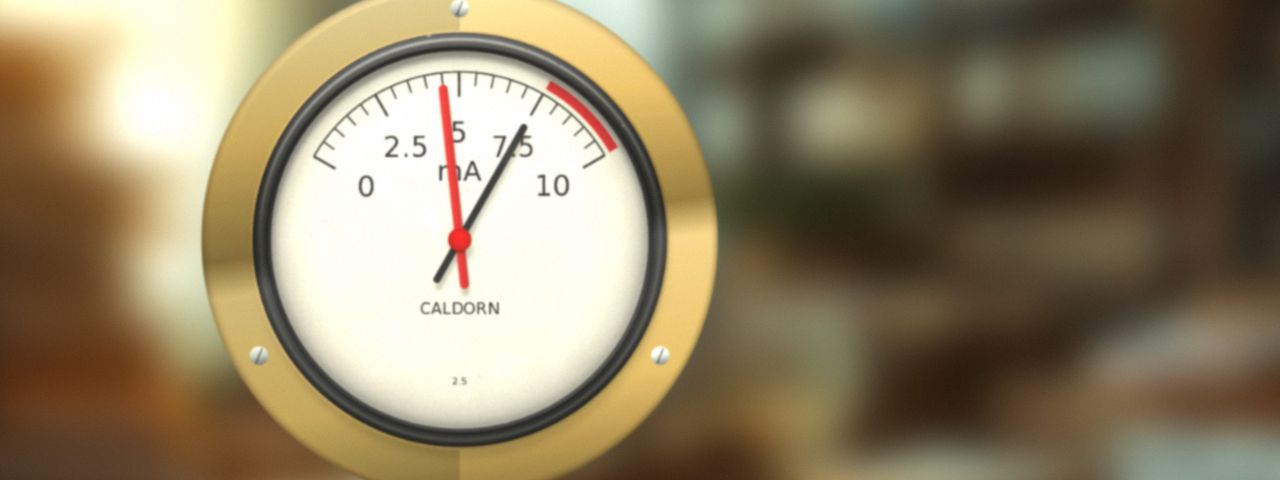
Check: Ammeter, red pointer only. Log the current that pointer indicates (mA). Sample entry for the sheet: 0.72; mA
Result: 4.5; mA
